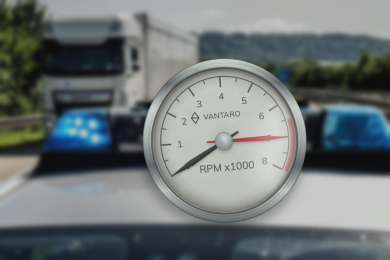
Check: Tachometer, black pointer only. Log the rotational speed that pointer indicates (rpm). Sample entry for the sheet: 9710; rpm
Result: 0; rpm
